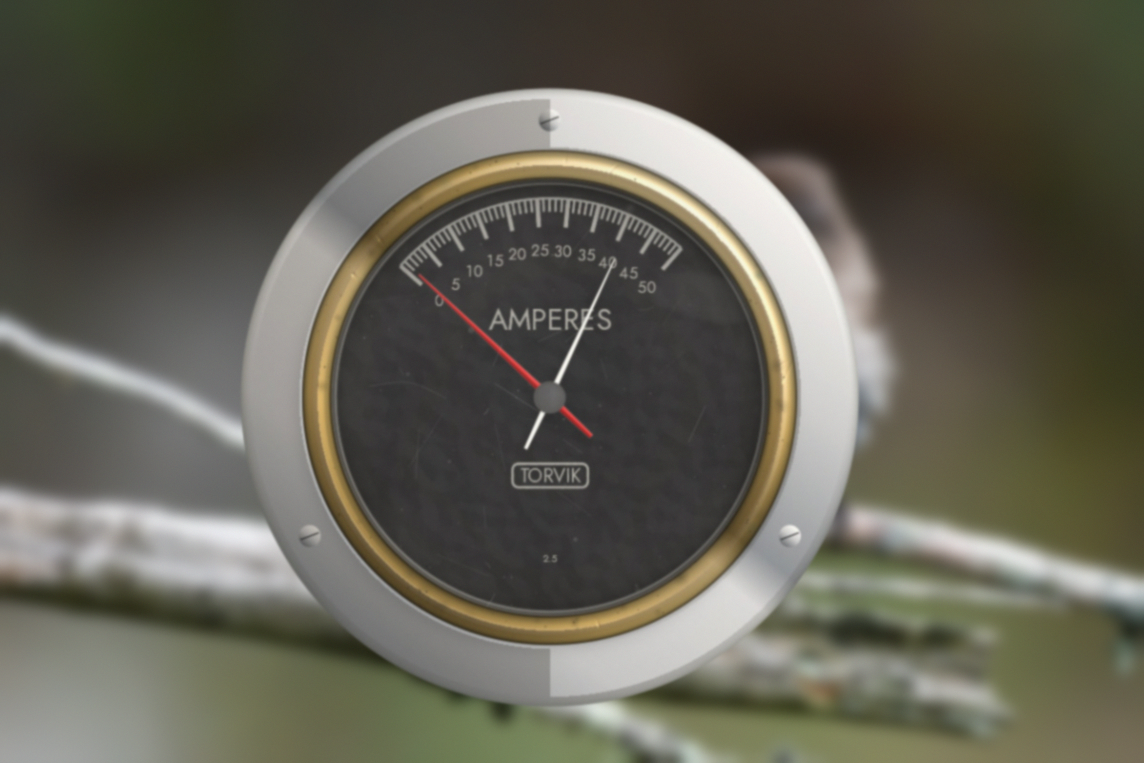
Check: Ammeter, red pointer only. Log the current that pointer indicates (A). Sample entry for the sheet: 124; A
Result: 1; A
